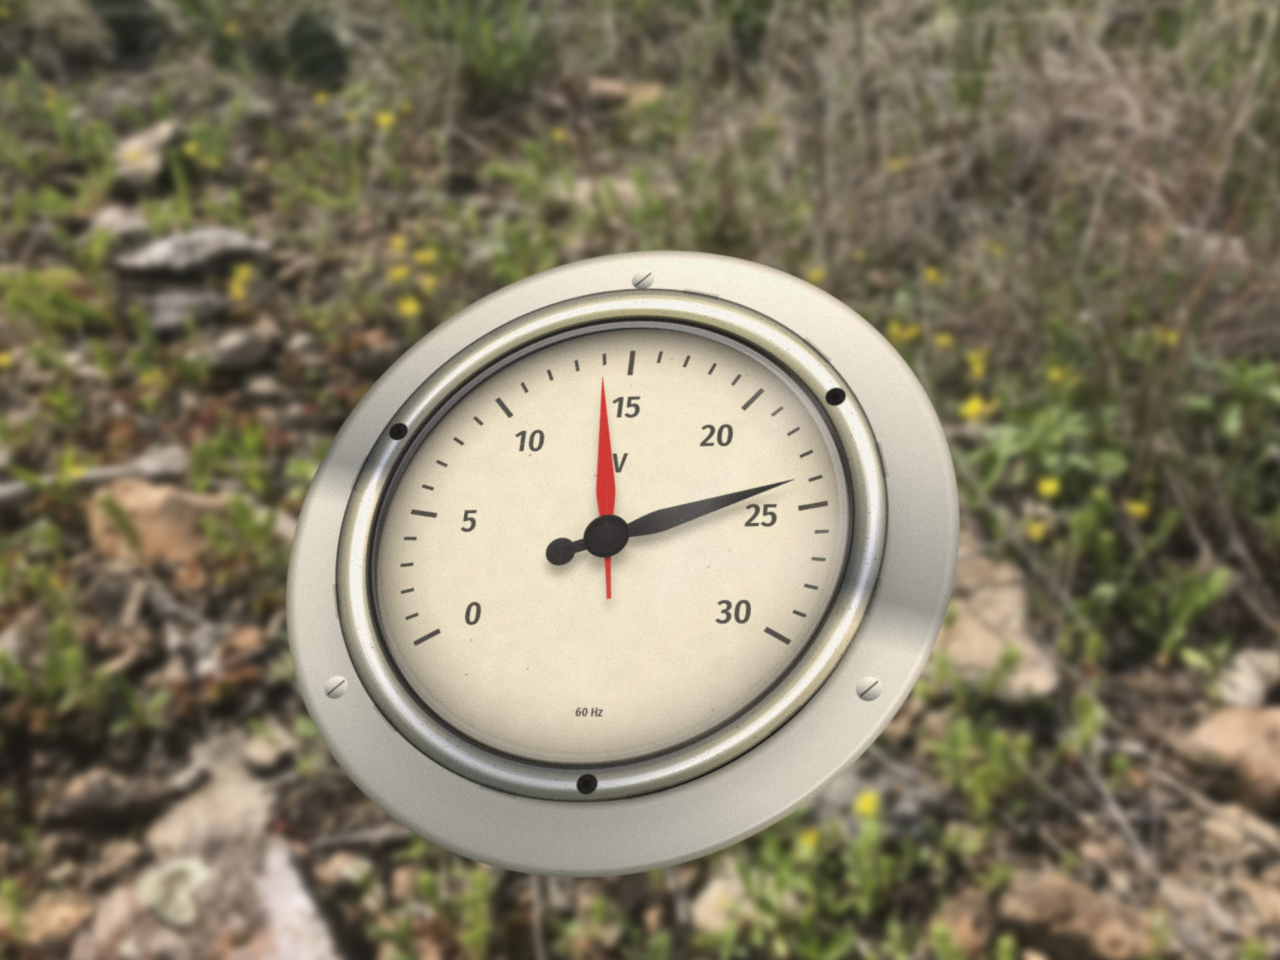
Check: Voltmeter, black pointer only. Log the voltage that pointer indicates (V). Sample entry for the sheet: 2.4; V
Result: 24; V
